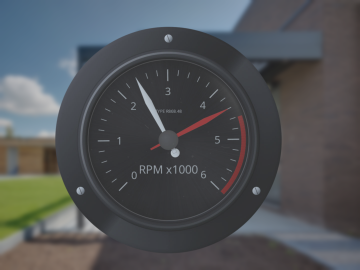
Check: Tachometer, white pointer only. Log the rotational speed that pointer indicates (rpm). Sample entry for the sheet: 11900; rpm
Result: 2400; rpm
